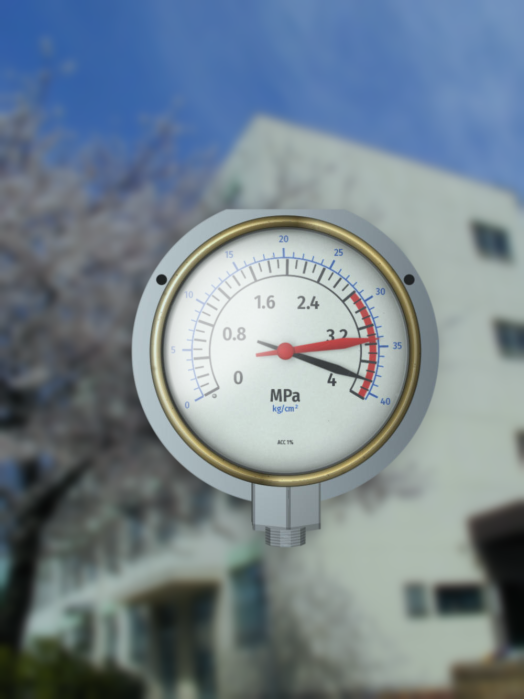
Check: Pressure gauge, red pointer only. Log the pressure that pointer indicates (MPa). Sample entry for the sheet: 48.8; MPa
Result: 3.35; MPa
